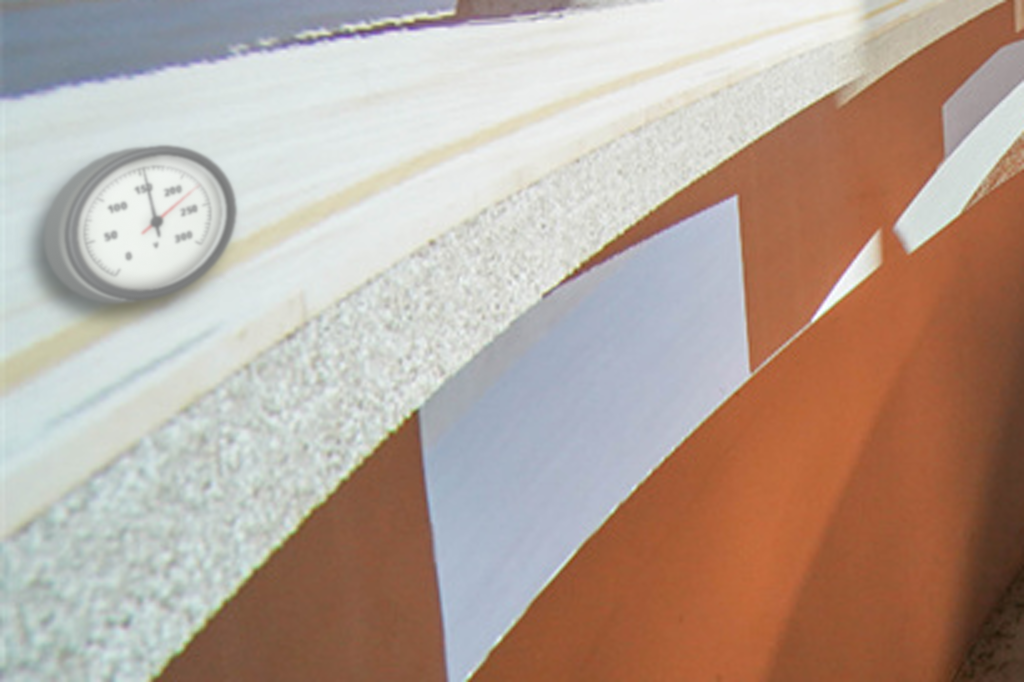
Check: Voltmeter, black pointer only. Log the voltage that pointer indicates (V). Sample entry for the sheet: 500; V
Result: 150; V
